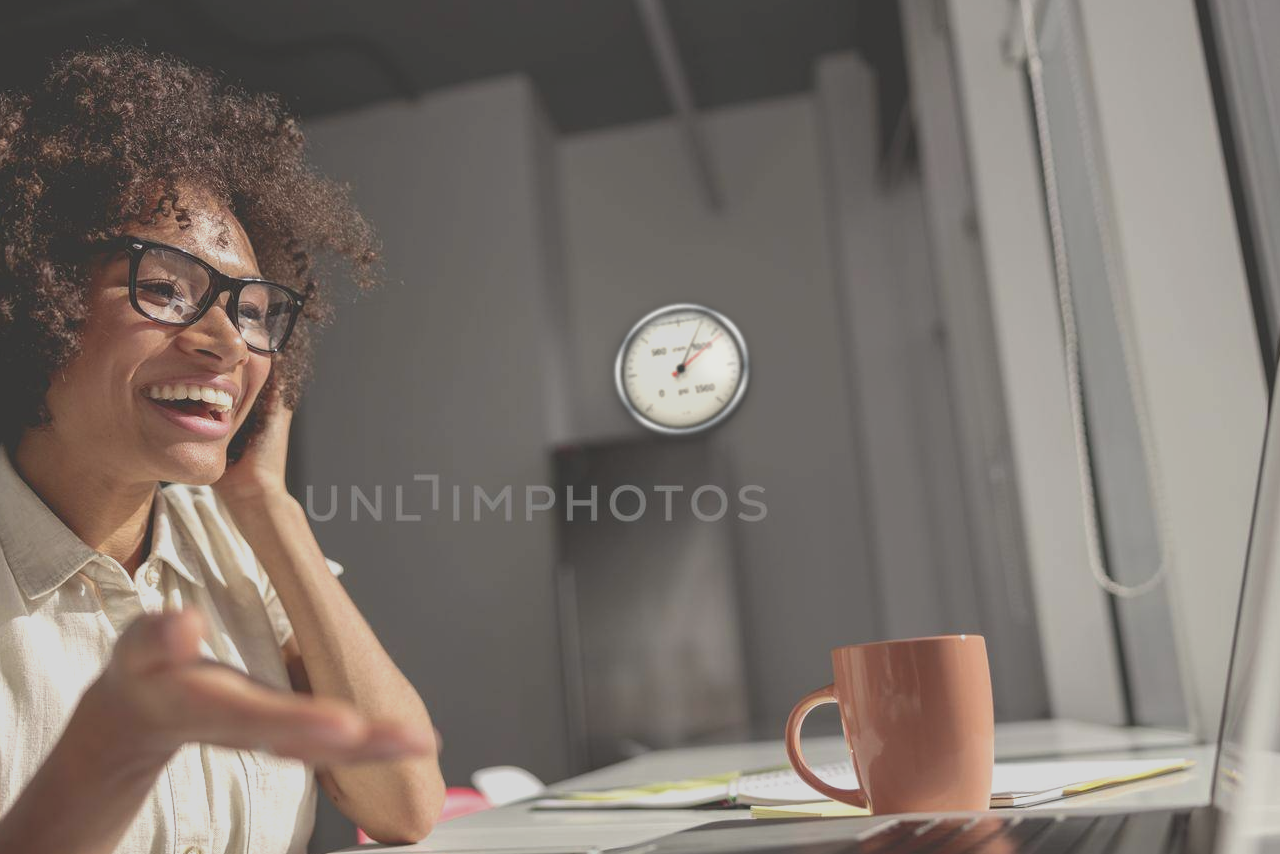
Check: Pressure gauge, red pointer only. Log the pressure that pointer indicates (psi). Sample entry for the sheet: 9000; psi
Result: 1050; psi
